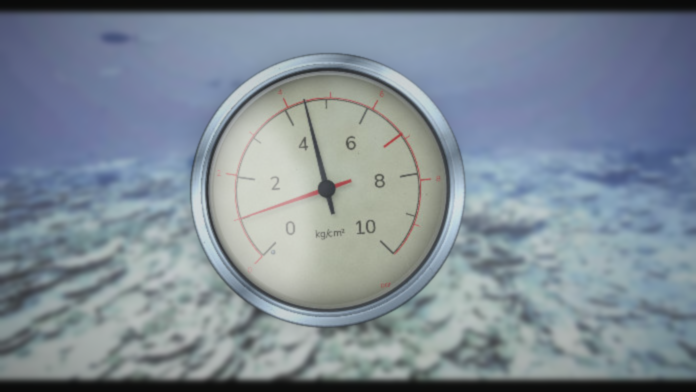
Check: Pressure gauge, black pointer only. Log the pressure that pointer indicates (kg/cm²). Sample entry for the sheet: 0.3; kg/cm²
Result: 4.5; kg/cm²
